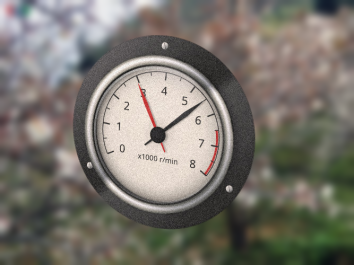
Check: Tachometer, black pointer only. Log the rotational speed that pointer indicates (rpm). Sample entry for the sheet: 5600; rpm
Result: 5500; rpm
